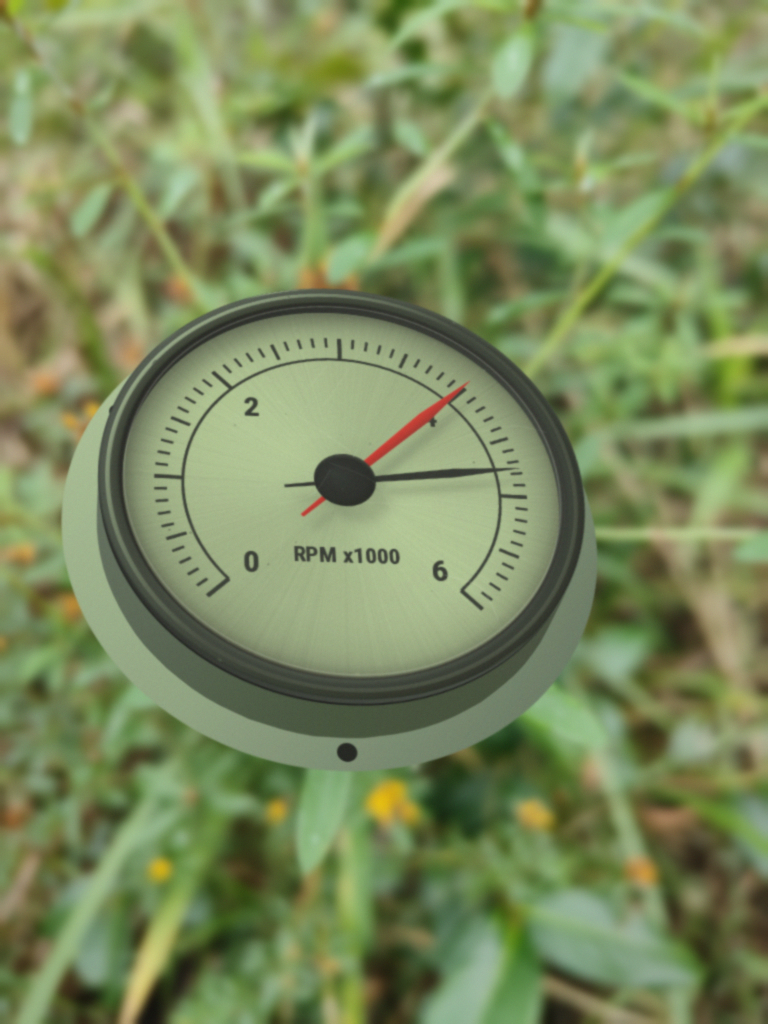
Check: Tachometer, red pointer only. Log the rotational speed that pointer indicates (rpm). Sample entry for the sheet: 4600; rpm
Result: 4000; rpm
